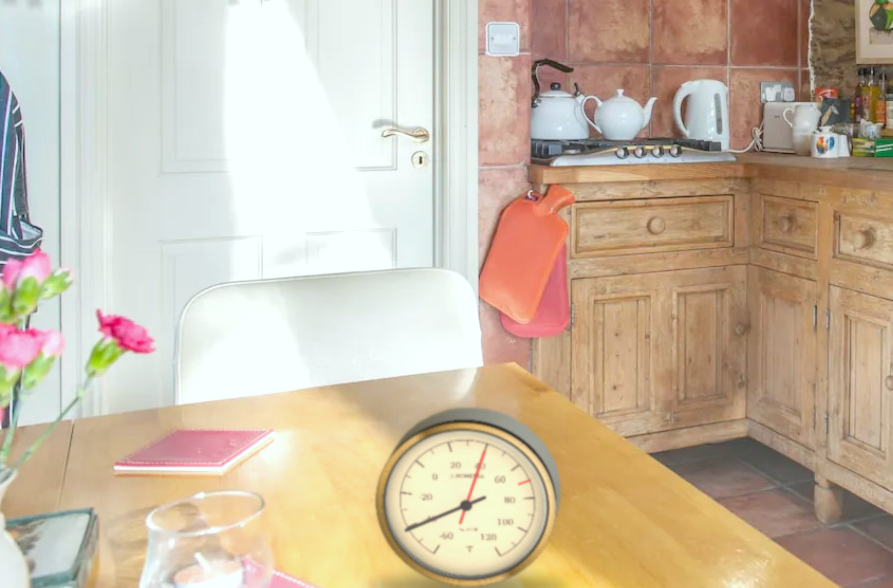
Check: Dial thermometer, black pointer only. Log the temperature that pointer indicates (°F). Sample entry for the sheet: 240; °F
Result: -40; °F
